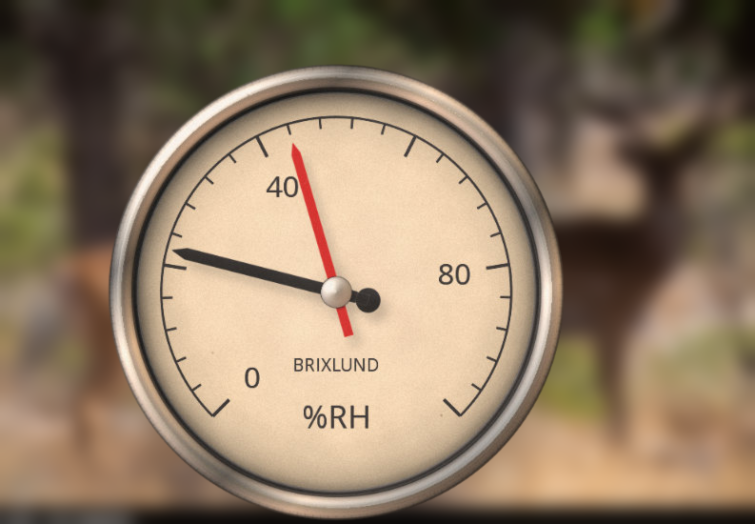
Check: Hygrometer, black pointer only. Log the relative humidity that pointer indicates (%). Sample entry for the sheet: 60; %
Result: 22; %
